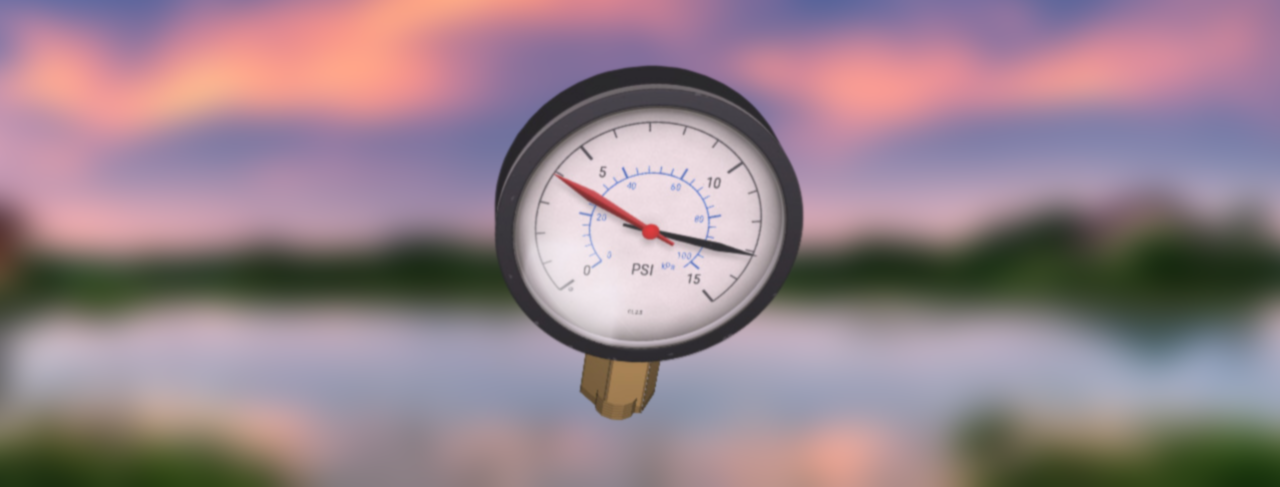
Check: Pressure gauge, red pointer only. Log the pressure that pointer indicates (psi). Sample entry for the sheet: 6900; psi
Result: 4; psi
